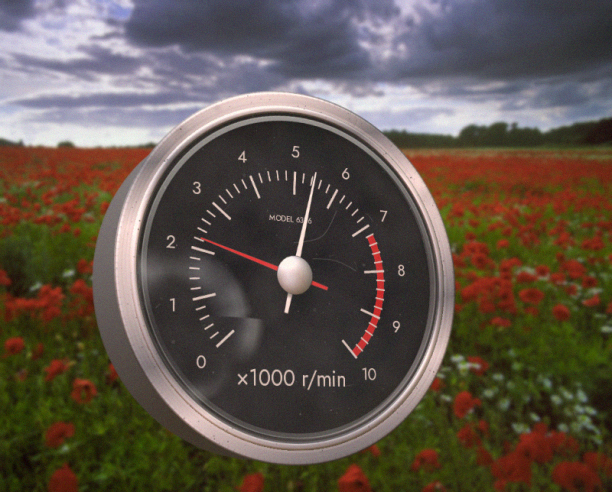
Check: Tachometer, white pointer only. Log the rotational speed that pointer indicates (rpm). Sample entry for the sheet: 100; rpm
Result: 5400; rpm
